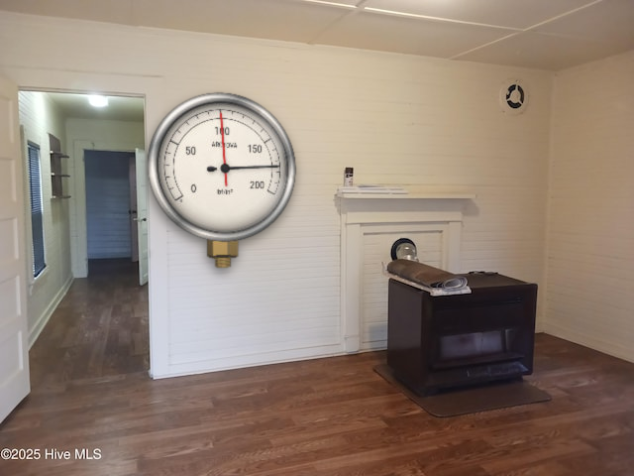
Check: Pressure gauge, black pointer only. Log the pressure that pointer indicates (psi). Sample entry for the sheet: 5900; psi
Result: 175; psi
